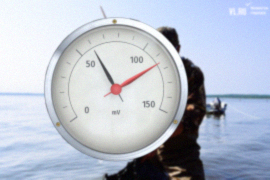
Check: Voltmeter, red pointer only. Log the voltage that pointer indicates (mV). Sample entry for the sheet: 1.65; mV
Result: 115; mV
